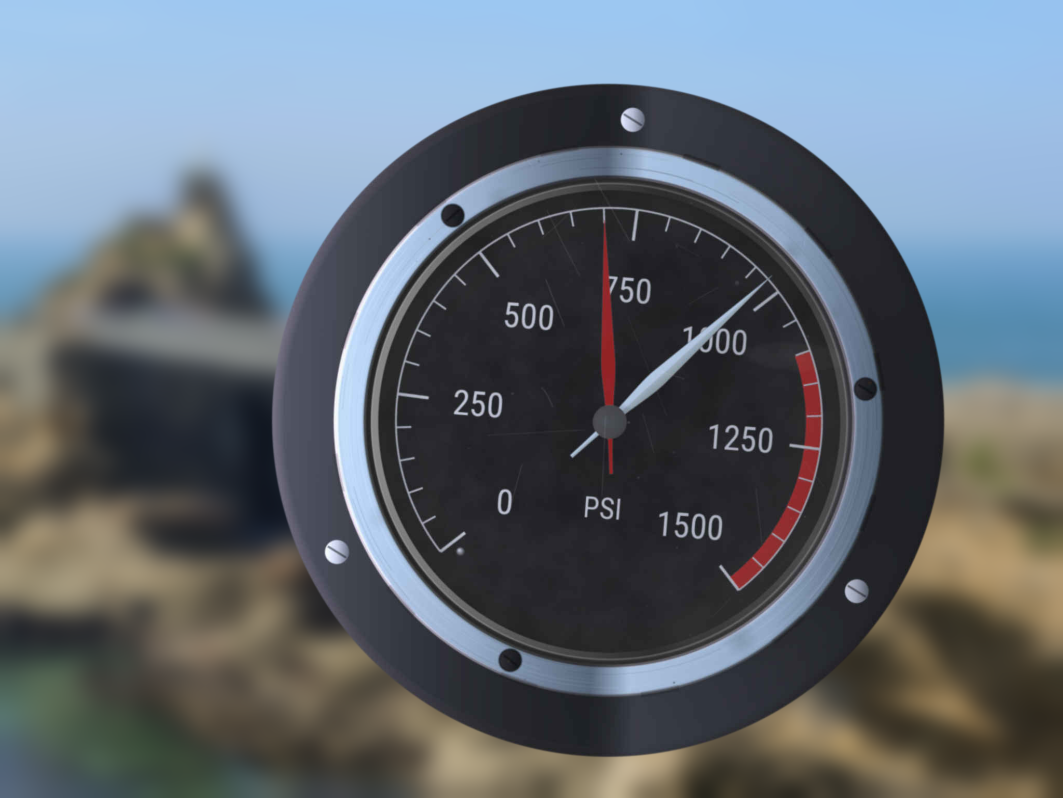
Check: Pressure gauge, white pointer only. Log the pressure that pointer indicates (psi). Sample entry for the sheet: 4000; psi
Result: 975; psi
